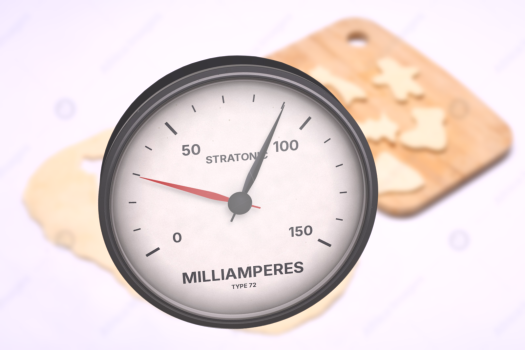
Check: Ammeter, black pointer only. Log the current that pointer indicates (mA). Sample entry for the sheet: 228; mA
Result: 90; mA
